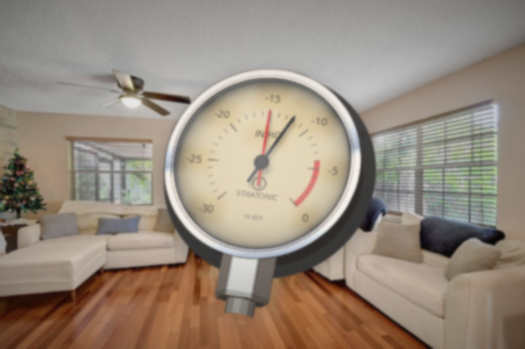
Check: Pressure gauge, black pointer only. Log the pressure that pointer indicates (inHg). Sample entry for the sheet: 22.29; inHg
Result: -12; inHg
